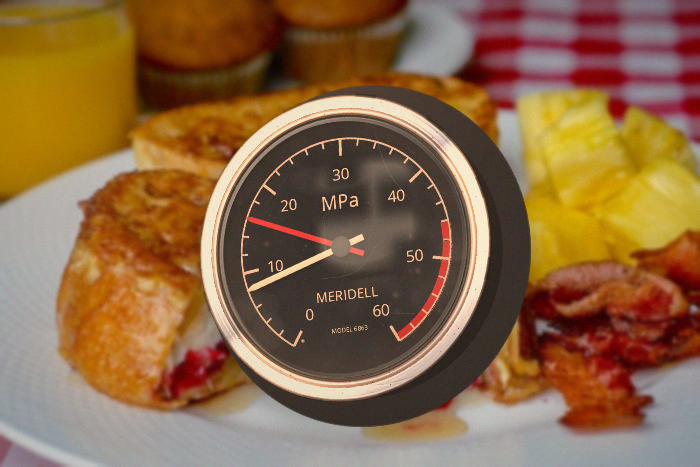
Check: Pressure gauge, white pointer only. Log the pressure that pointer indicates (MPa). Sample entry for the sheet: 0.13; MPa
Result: 8; MPa
